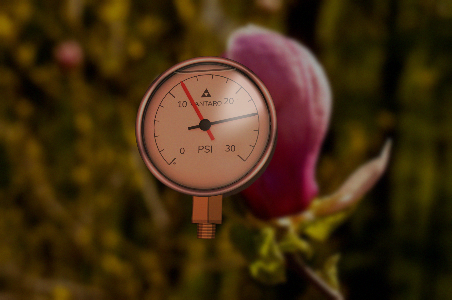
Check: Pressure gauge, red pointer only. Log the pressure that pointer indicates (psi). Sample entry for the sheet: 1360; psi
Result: 12; psi
